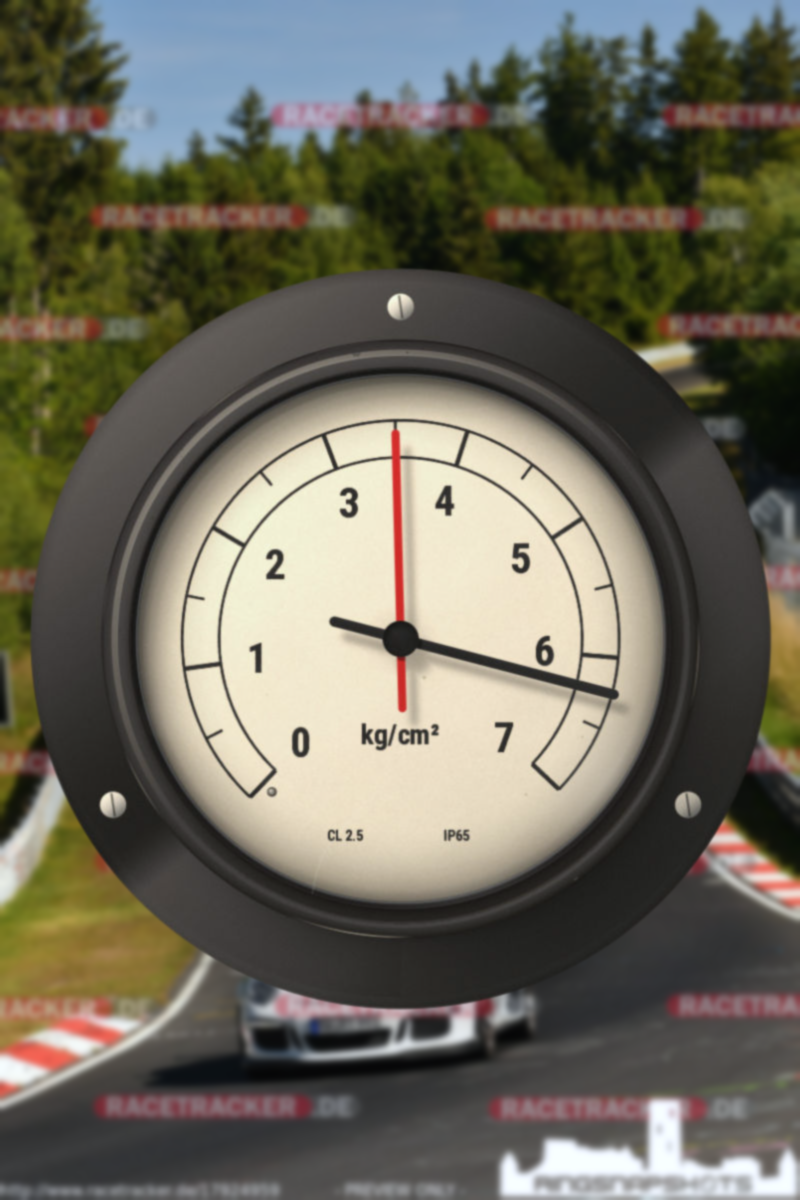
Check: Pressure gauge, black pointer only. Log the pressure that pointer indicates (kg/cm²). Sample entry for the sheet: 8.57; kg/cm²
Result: 6.25; kg/cm²
